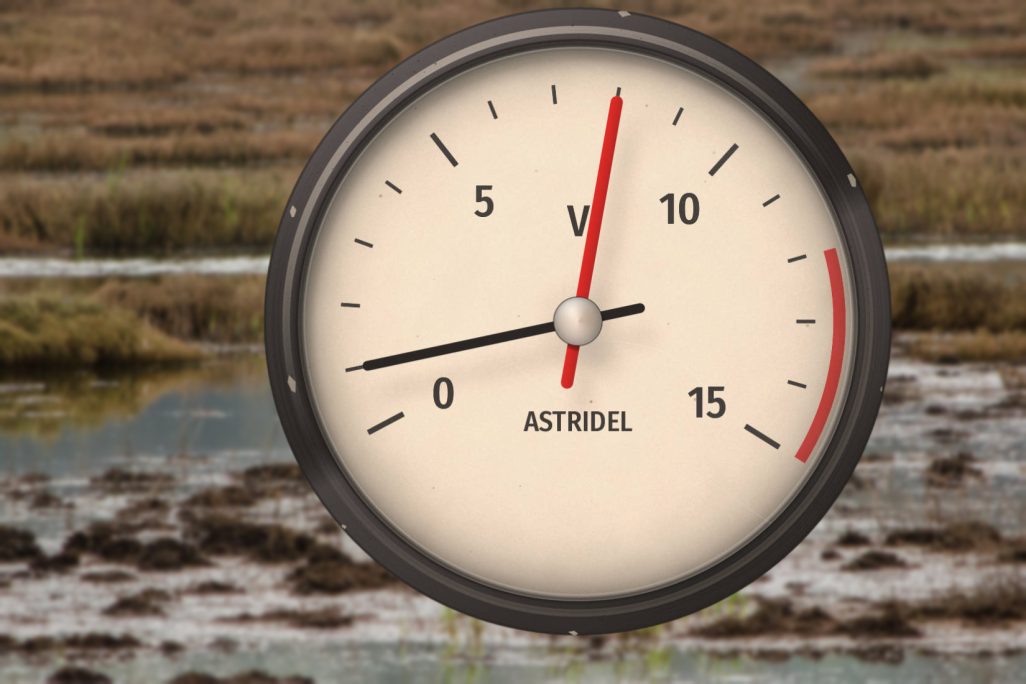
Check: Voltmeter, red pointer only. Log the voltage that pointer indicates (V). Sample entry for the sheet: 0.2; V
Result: 8; V
